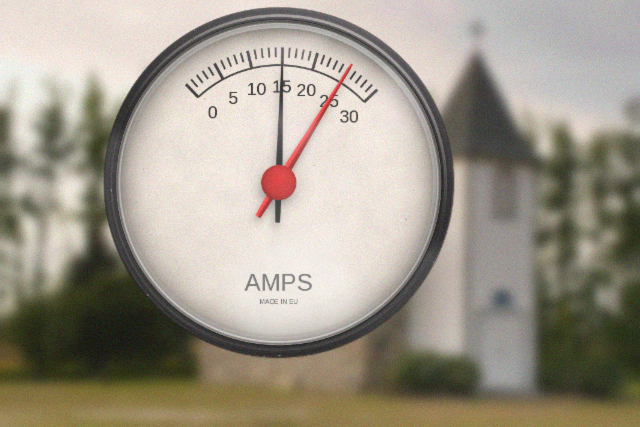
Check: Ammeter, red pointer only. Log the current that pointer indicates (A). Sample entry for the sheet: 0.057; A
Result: 25; A
